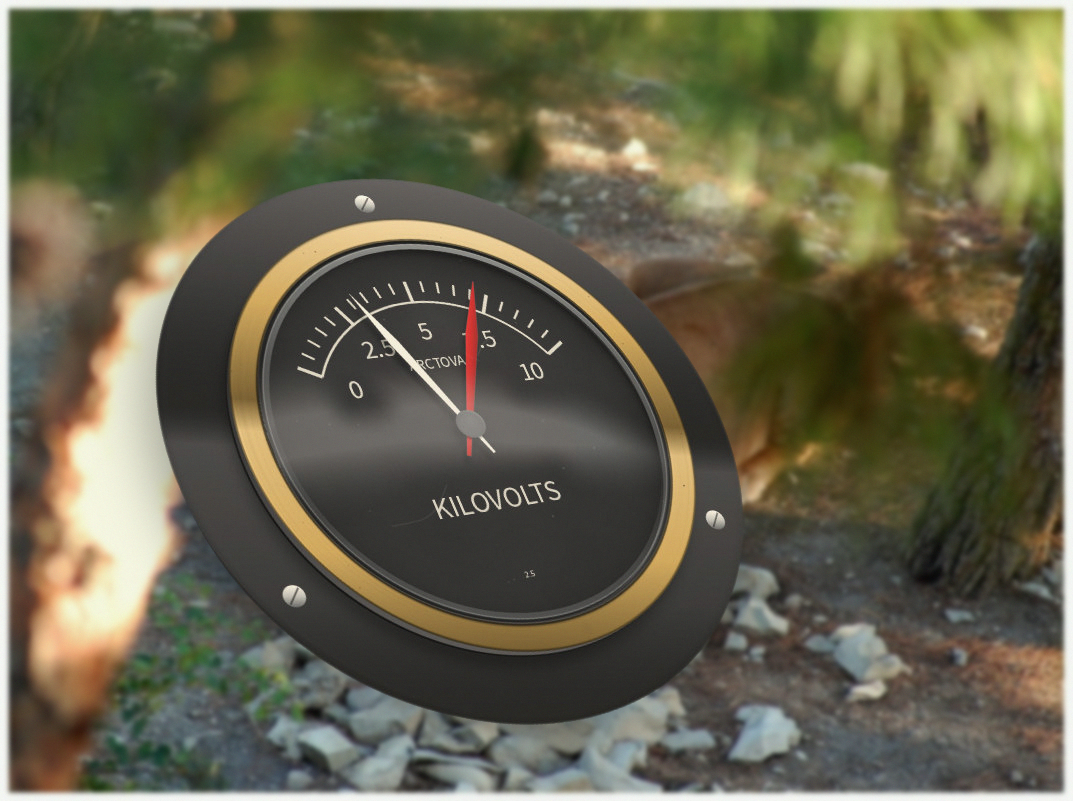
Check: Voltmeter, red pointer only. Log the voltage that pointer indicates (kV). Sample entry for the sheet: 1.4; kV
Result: 7; kV
